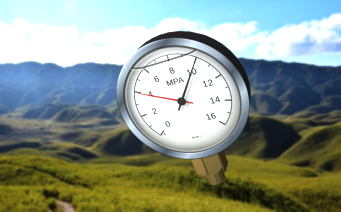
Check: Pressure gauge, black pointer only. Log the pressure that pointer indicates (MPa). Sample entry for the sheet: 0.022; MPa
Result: 10; MPa
